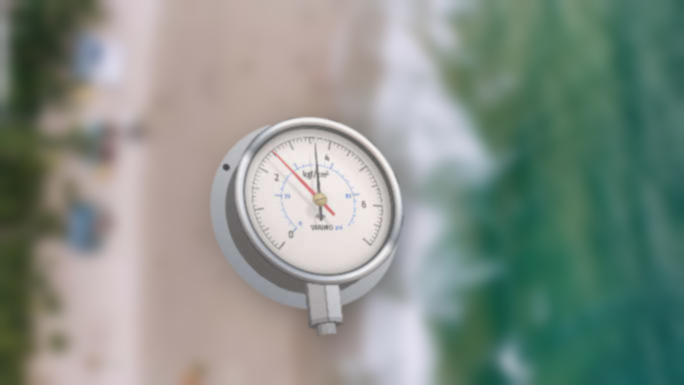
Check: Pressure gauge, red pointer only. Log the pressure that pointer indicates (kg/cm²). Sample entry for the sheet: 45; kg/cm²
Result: 2.5; kg/cm²
